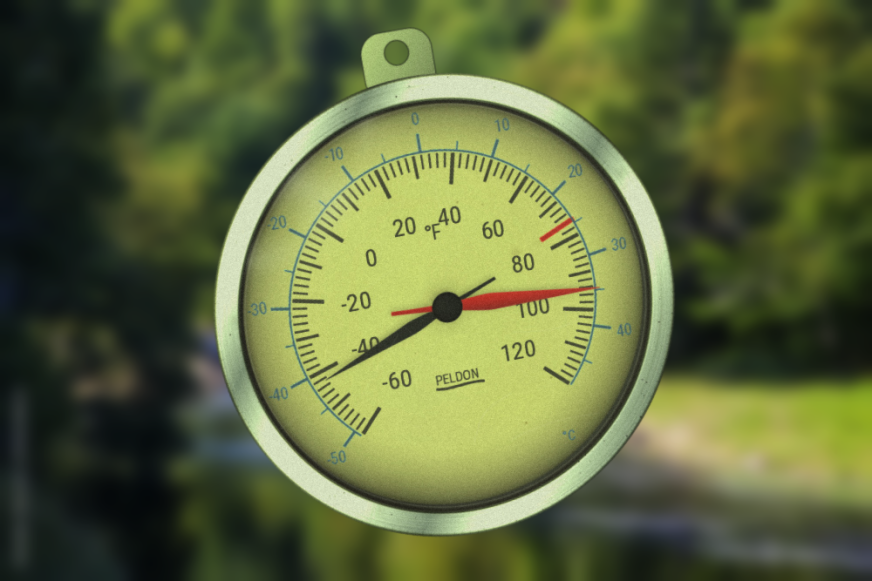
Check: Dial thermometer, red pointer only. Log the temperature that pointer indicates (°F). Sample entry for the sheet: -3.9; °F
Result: 94; °F
